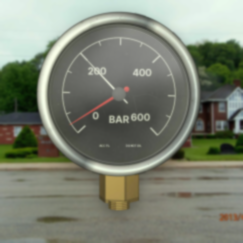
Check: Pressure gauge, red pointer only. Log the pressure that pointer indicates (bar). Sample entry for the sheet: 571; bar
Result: 25; bar
